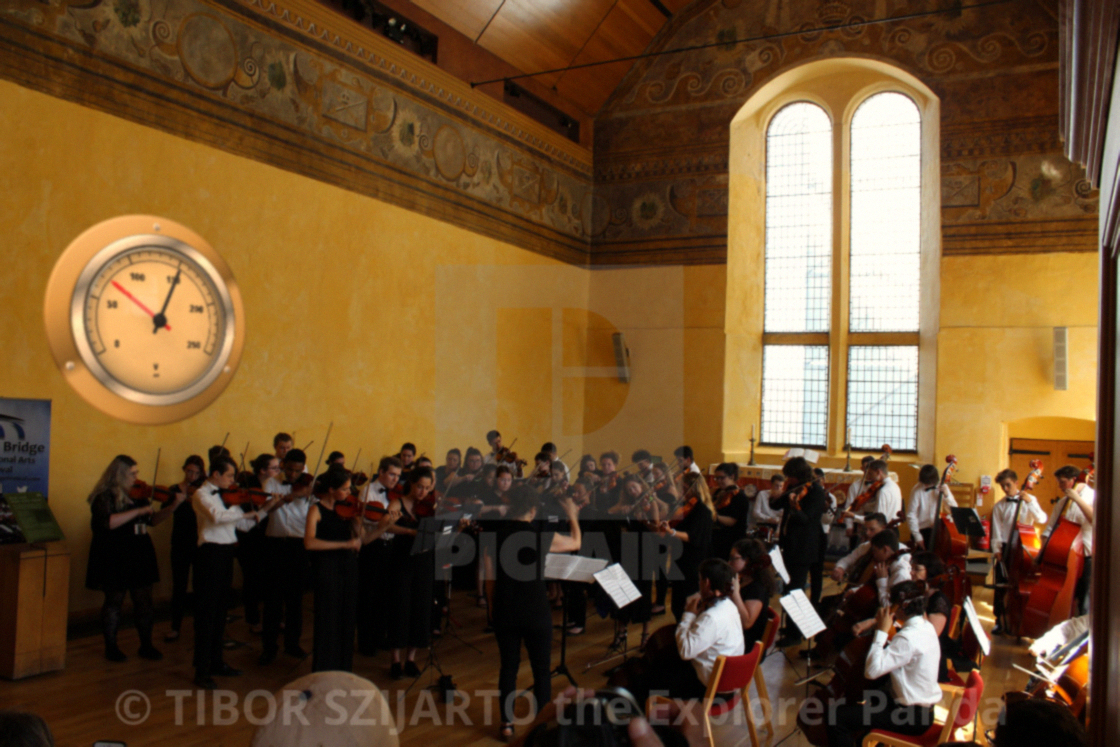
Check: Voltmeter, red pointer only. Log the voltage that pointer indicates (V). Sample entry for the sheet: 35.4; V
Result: 70; V
